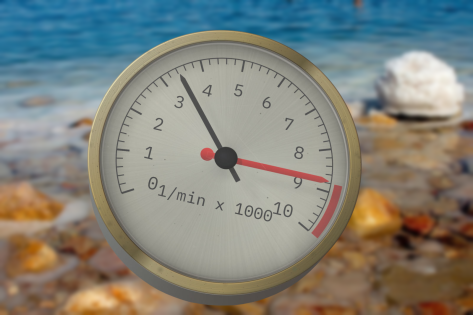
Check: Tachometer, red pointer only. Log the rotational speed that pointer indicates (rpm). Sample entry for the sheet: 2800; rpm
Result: 8800; rpm
